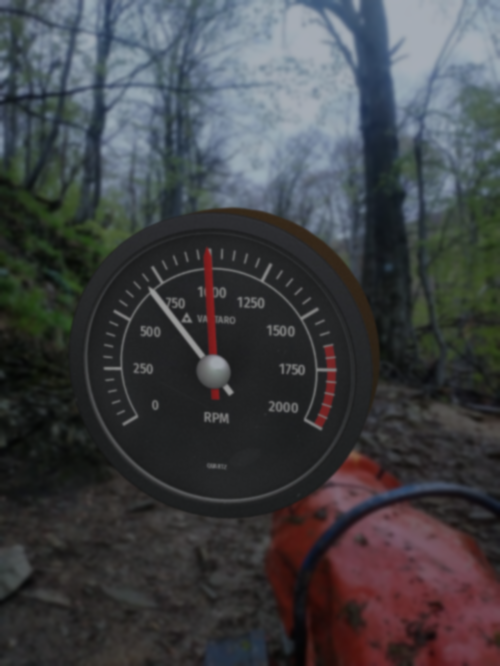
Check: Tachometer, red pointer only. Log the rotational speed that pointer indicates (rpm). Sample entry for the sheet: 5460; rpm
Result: 1000; rpm
